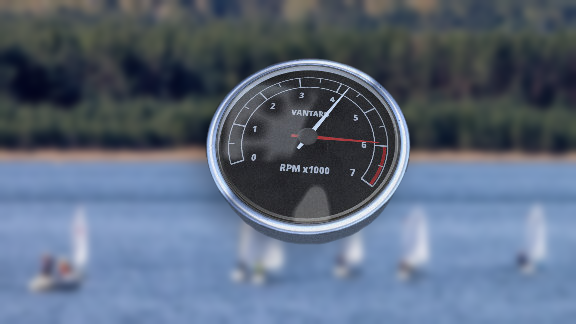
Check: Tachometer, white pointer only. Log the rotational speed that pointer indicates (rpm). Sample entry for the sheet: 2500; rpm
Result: 4250; rpm
